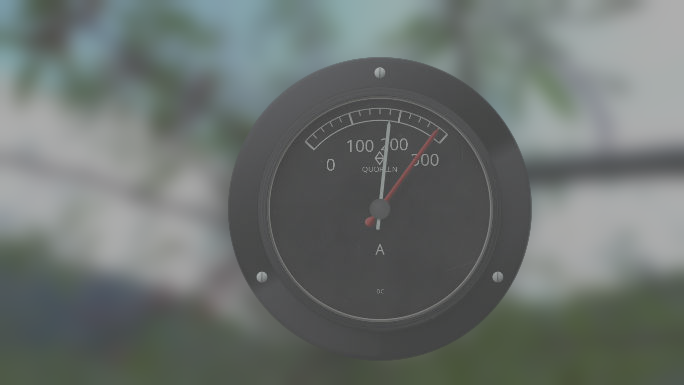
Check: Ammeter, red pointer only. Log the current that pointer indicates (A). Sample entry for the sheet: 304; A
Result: 280; A
